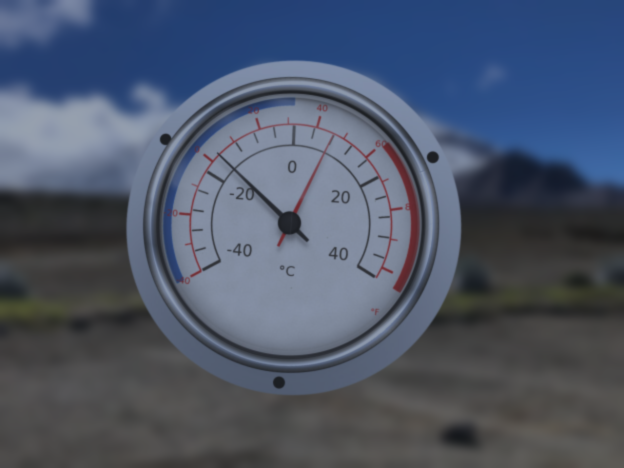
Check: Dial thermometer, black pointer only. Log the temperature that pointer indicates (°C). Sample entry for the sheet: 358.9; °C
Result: -16; °C
